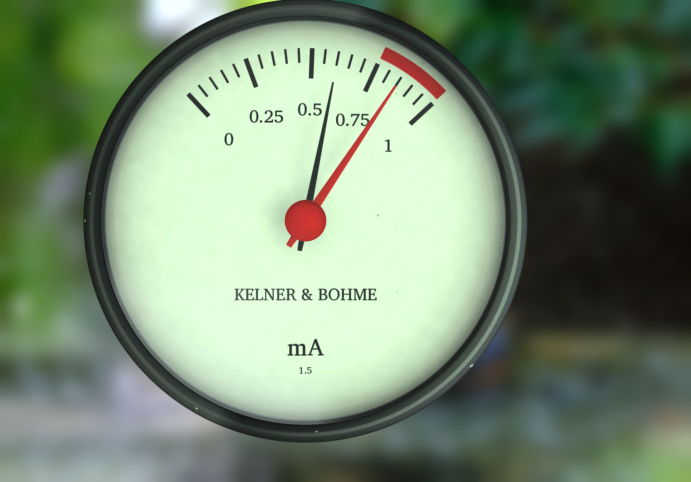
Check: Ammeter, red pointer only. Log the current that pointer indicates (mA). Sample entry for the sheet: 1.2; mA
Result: 0.85; mA
